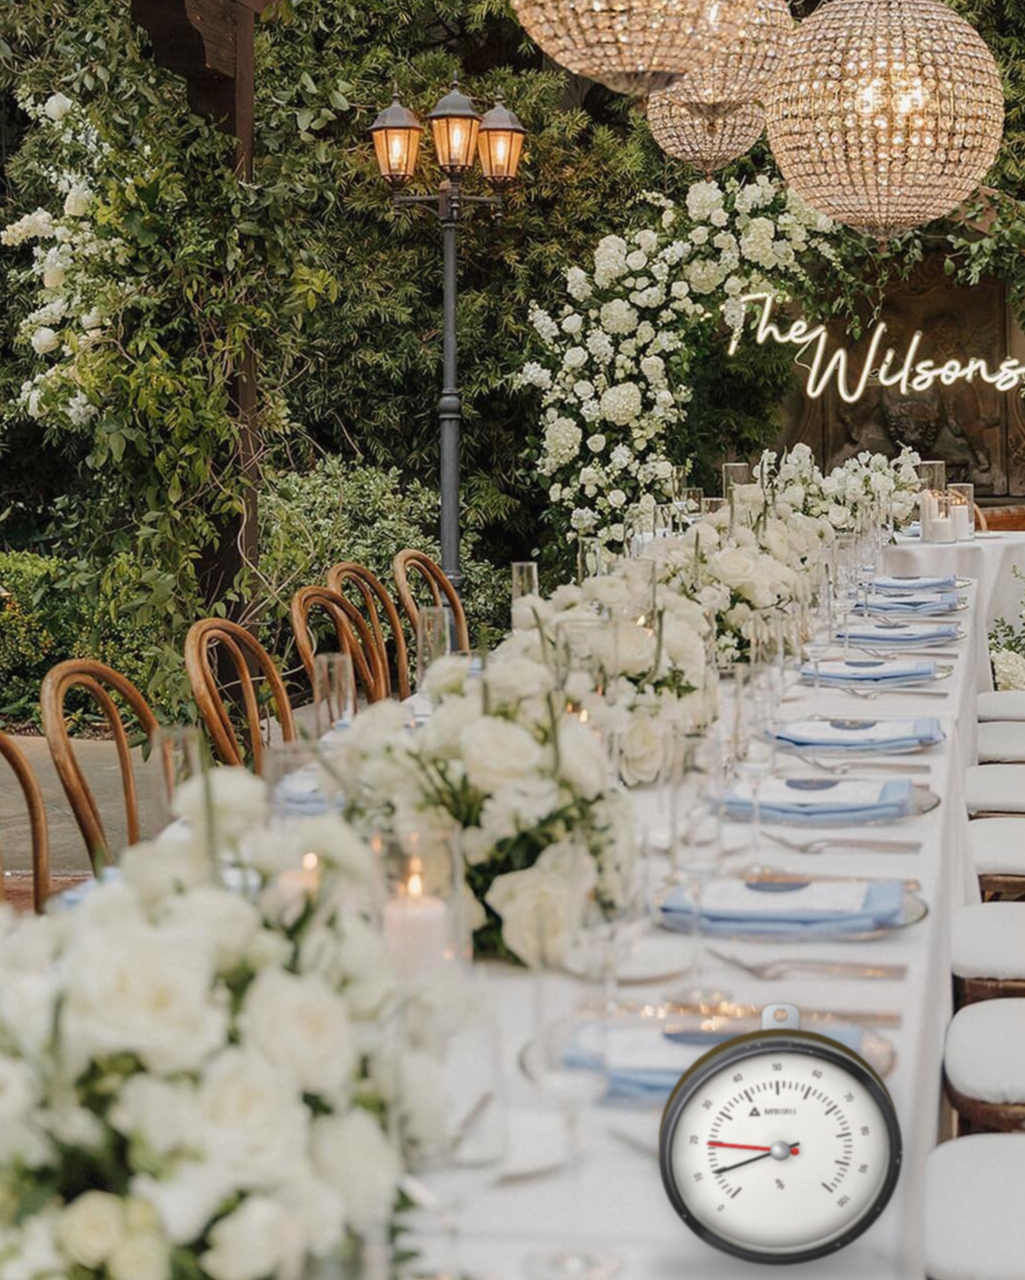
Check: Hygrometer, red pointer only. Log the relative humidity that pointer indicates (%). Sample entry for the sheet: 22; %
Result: 20; %
